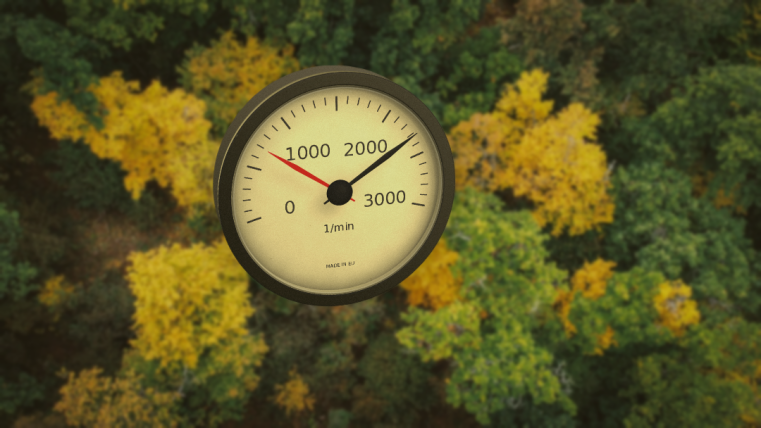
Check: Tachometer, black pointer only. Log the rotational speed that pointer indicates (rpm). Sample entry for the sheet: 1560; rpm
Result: 2300; rpm
